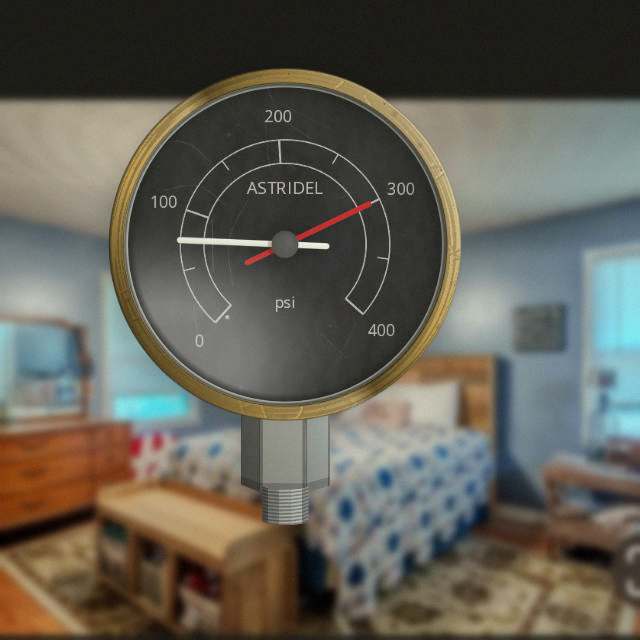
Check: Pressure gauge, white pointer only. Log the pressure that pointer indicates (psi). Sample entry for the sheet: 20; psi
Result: 75; psi
